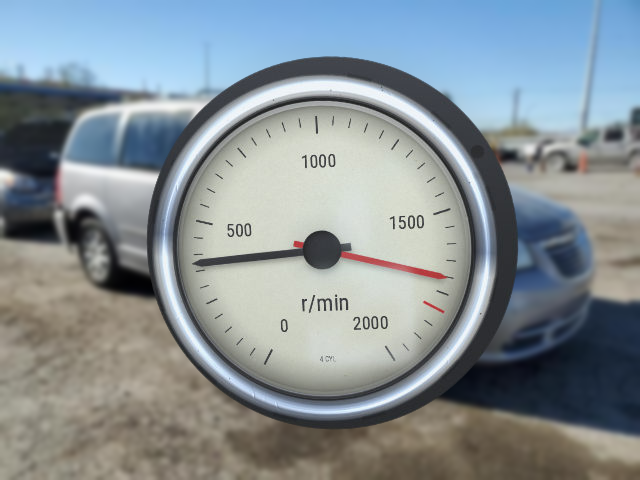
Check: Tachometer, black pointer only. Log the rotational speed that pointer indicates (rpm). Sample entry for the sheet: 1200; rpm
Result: 375; rpm
